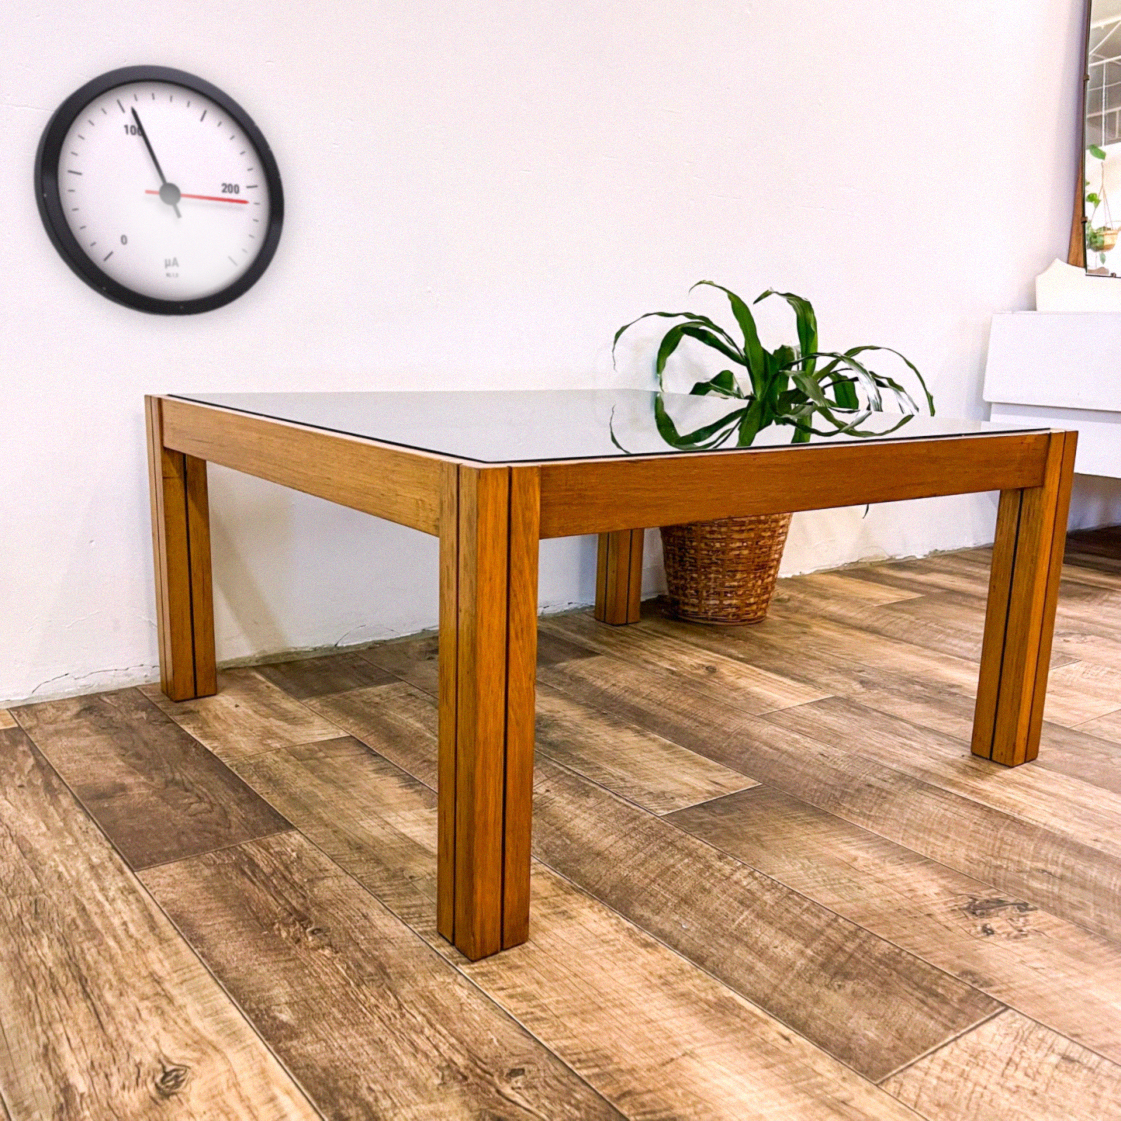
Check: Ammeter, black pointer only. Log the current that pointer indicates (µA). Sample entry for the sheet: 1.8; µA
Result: 105; µA
